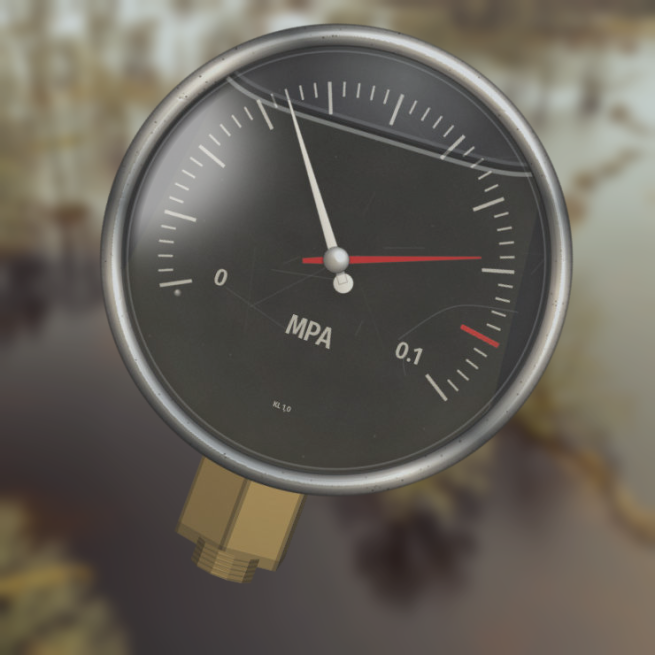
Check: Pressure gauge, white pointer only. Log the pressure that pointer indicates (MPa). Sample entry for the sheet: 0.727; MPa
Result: 0.034; MPa
